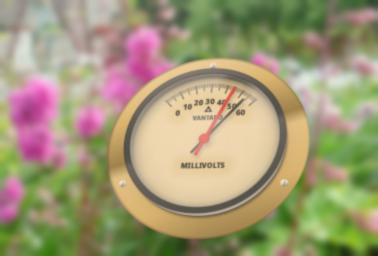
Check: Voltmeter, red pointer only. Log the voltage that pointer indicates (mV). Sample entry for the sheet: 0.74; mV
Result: 45; mV
